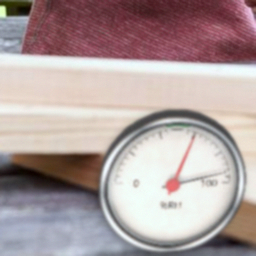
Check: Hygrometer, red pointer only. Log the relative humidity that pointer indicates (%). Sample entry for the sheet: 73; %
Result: 60; %
